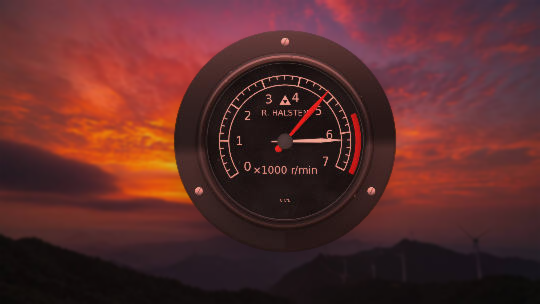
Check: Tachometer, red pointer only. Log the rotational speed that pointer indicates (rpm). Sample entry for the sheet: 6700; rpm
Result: 4800; rpm
